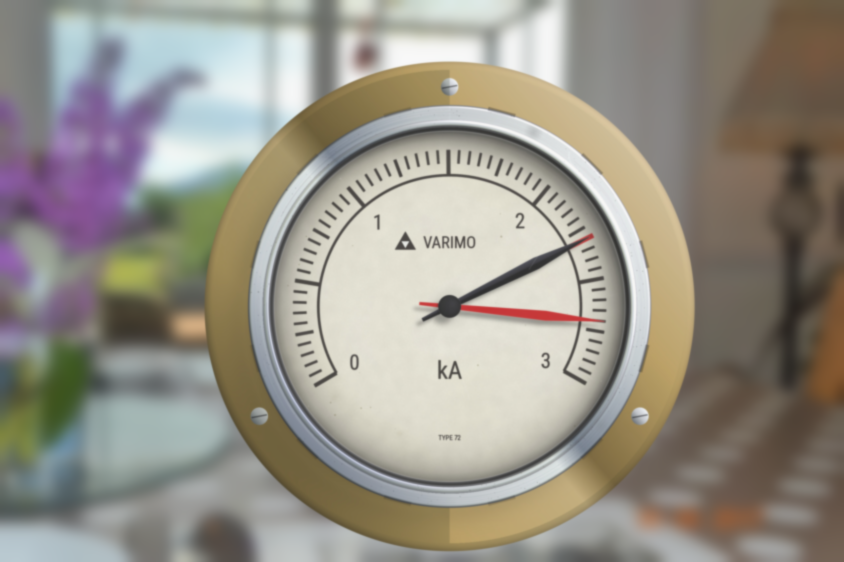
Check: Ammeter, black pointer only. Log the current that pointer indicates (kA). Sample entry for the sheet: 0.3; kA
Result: 2.3; kA
